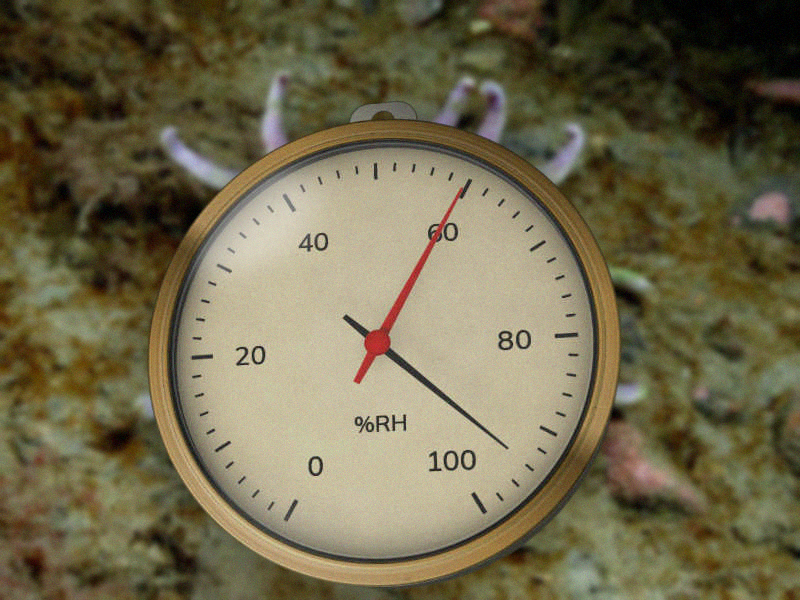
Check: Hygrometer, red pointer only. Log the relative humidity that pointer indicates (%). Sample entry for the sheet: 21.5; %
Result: 60; %
